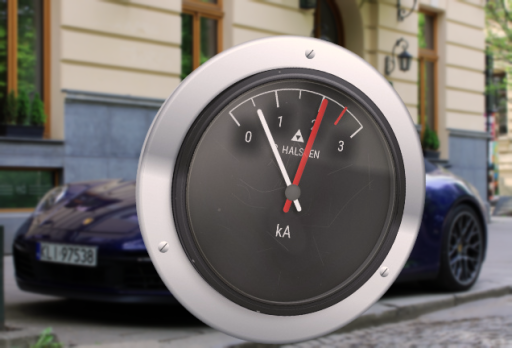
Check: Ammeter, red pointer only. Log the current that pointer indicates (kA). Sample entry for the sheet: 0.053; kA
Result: 2; kA
